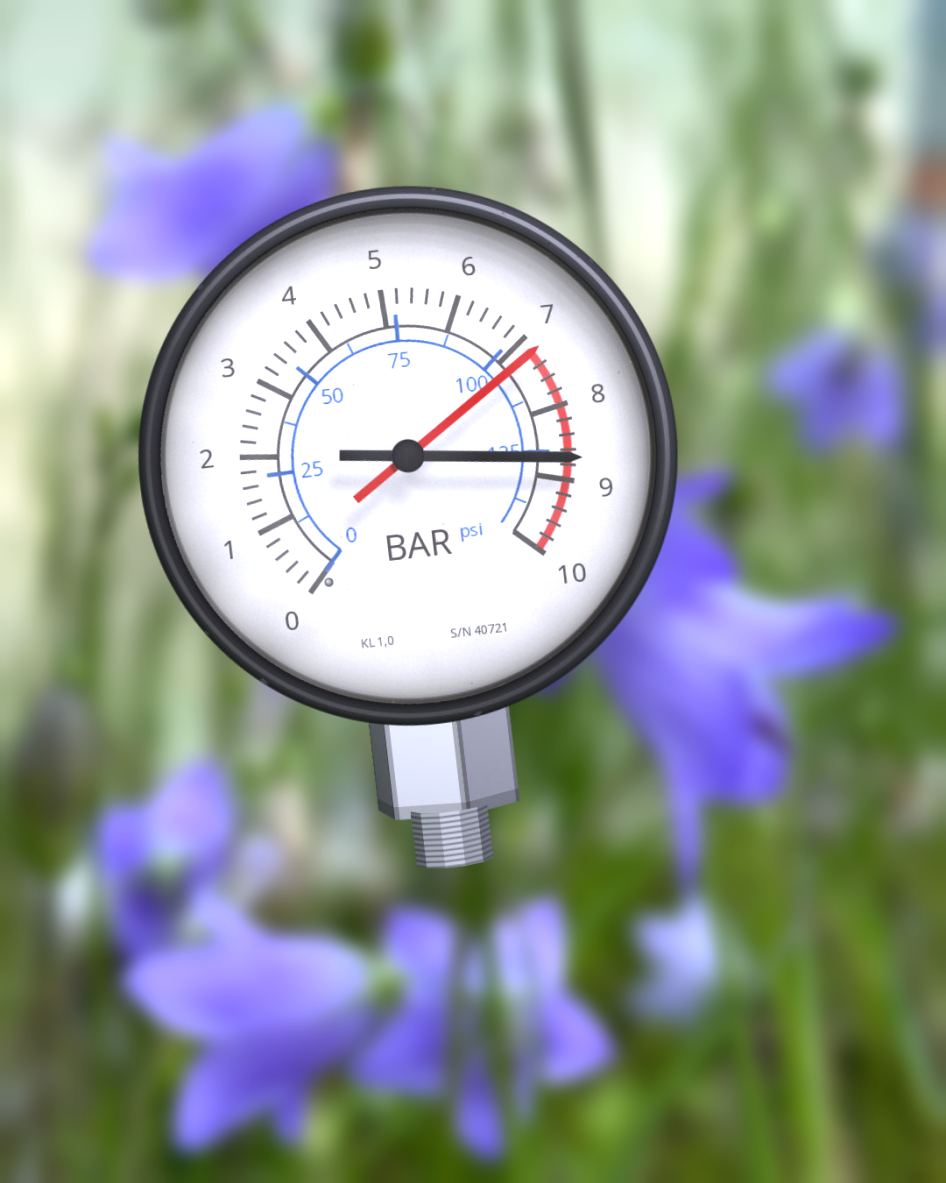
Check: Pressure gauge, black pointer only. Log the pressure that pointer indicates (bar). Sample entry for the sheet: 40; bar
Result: 8.7; bar
